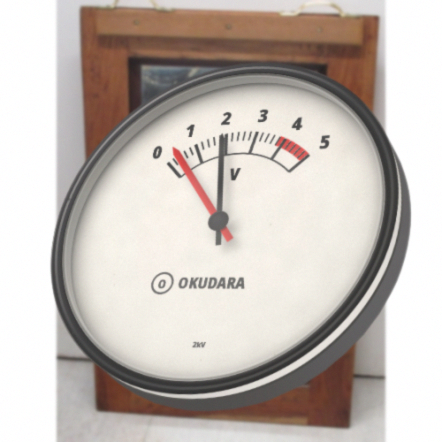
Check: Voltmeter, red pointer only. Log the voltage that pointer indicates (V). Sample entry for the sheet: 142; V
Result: 0.4; V
